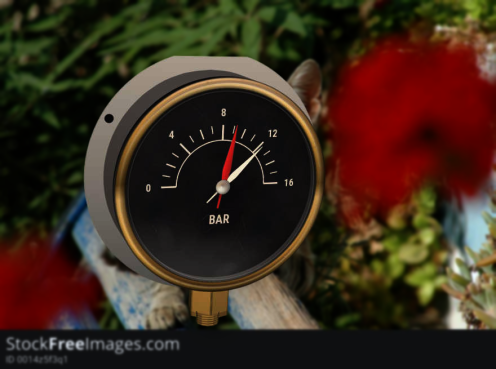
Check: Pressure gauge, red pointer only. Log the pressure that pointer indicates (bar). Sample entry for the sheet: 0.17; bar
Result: 9; bar
